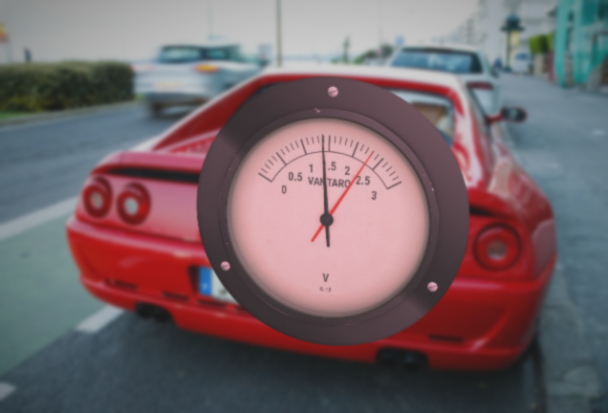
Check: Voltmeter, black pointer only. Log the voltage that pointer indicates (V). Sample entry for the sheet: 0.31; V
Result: 1.4; V
